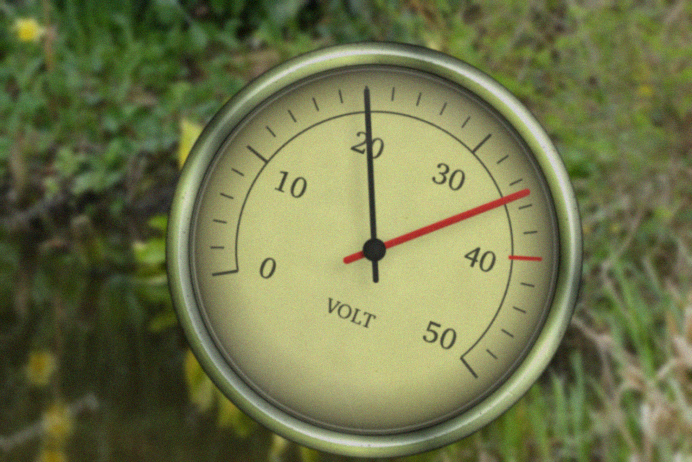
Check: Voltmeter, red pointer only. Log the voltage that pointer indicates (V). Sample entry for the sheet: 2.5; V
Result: 35; V
